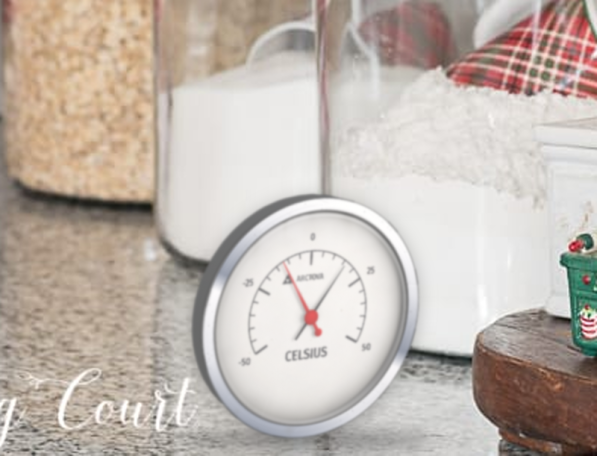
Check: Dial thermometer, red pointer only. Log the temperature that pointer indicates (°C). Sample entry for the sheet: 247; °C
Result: -12.5; °C
